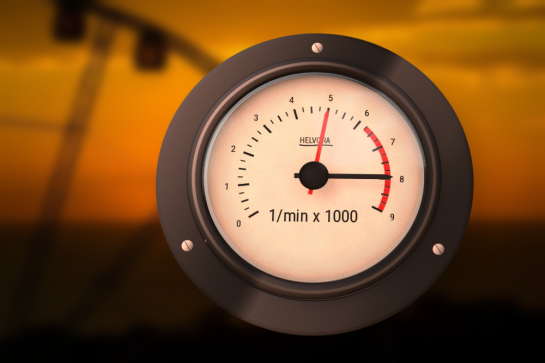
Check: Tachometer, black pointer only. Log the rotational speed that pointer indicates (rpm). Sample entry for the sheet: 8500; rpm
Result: 8000; rpm
